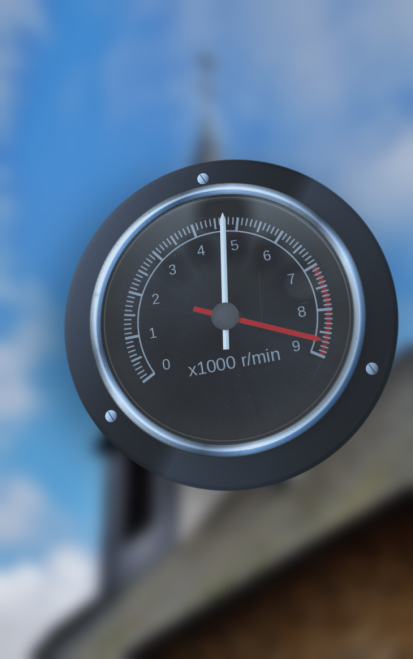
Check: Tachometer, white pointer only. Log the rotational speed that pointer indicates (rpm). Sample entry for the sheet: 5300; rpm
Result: 4700; rpm
